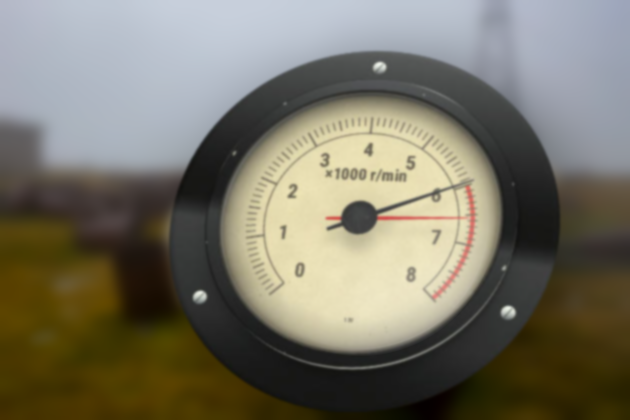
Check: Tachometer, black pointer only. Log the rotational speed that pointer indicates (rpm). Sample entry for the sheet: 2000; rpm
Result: 6000; rpm
